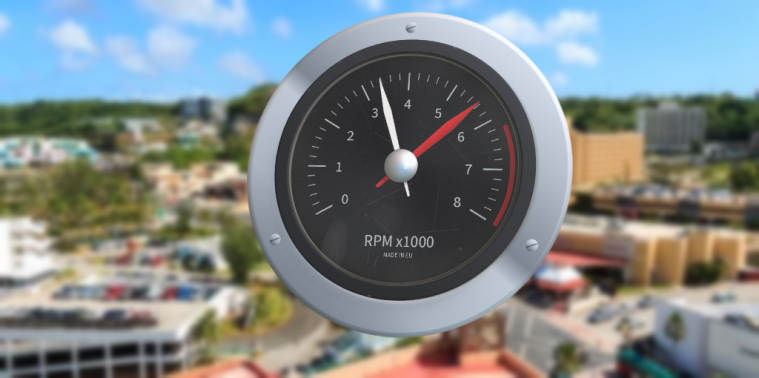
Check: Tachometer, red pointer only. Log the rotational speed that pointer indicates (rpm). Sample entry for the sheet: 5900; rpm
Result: 5600; rpm
